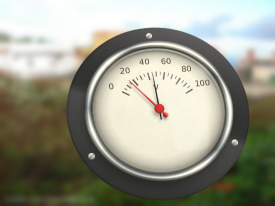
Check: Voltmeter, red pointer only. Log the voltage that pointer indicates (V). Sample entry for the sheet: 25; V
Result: 15; V
